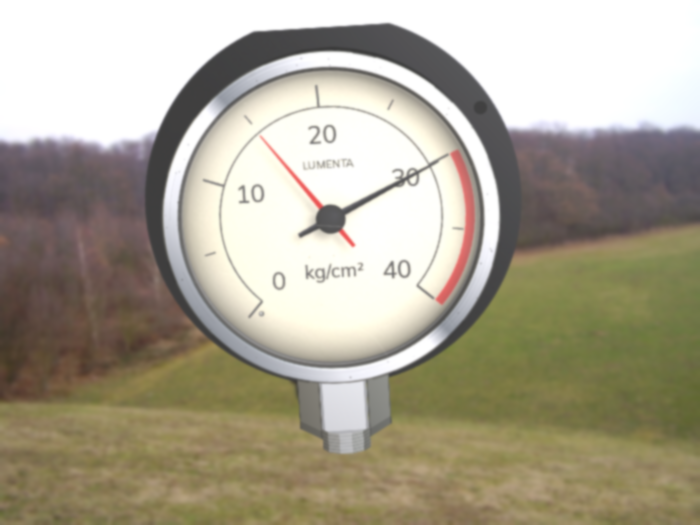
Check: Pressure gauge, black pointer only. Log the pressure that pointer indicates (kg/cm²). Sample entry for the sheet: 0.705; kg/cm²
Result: 30; kg/cm²
